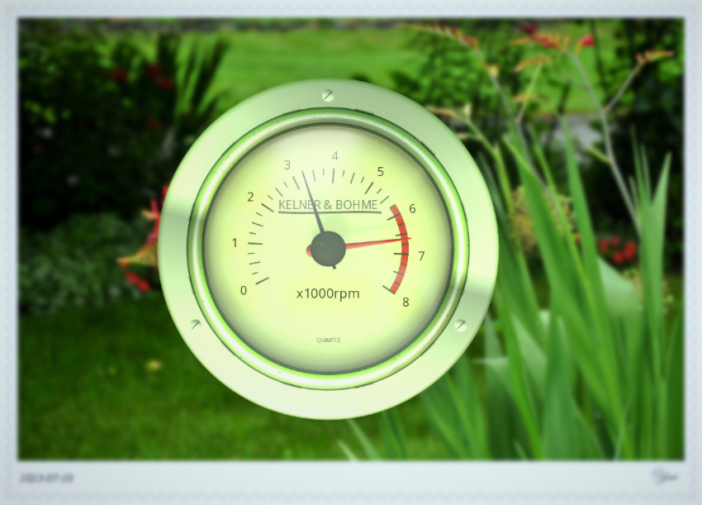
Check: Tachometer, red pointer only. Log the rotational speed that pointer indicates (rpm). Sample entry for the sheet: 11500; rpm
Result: 6625; rpm
